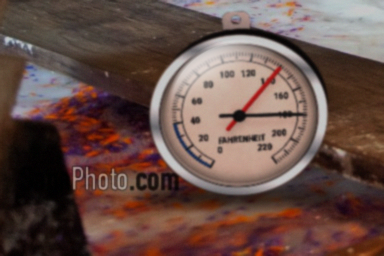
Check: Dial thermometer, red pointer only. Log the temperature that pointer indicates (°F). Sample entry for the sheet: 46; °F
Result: 140; °F
